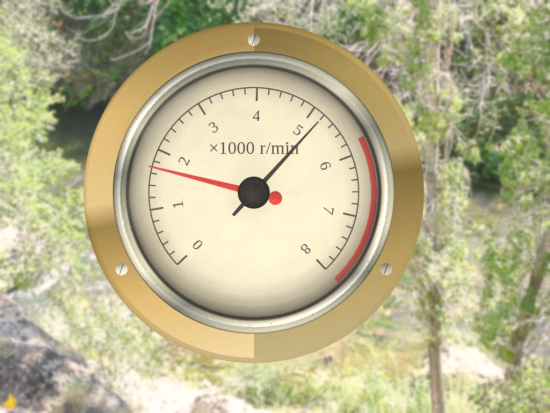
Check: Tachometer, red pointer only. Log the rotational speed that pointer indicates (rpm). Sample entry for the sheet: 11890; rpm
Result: 1700; rpm
